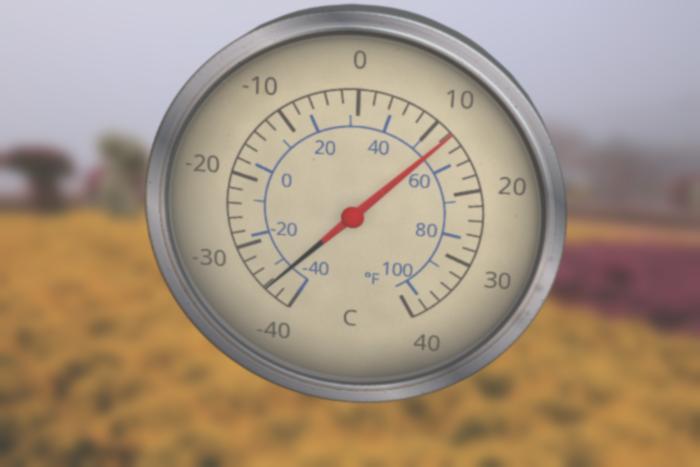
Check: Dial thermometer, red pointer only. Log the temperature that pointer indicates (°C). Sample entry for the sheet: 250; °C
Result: 12; °C
